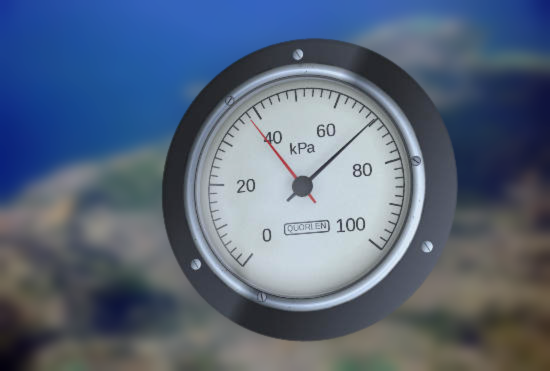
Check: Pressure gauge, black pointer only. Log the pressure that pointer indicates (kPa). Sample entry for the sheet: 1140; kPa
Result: 70; kPa
